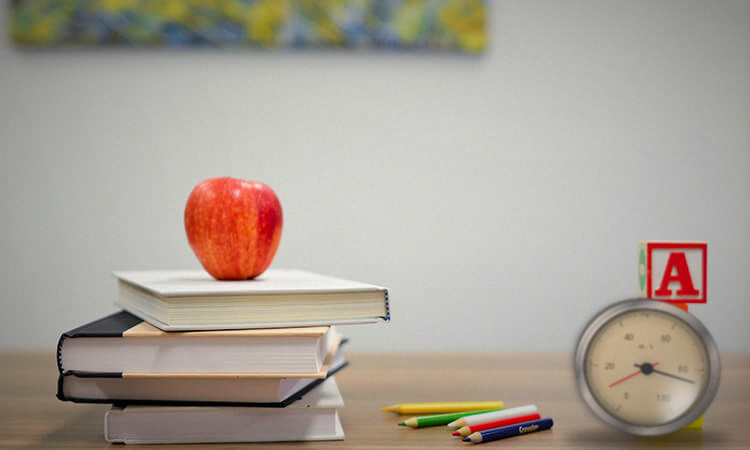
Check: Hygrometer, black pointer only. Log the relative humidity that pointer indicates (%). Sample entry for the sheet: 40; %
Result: 85; %
